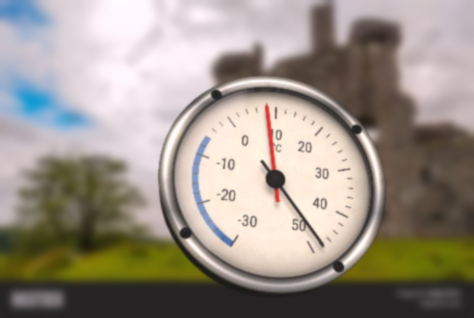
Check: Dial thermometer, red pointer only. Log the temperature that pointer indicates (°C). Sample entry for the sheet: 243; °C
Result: 8; °C
